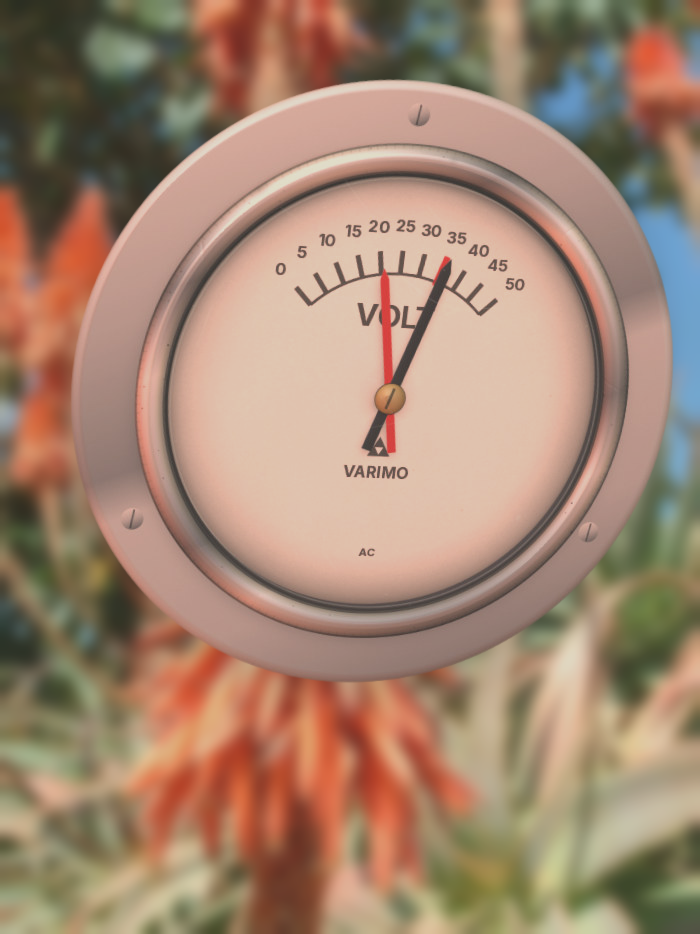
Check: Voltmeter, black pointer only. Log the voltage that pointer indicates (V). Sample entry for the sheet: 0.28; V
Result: 35; V
